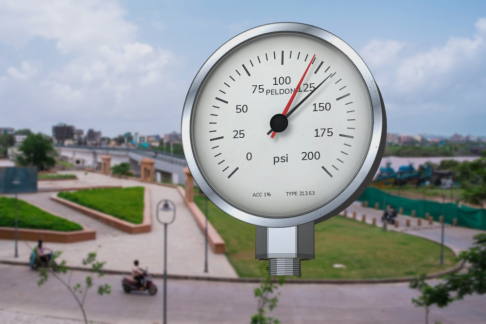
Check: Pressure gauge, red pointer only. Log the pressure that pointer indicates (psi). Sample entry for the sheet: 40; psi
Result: 120; psi
